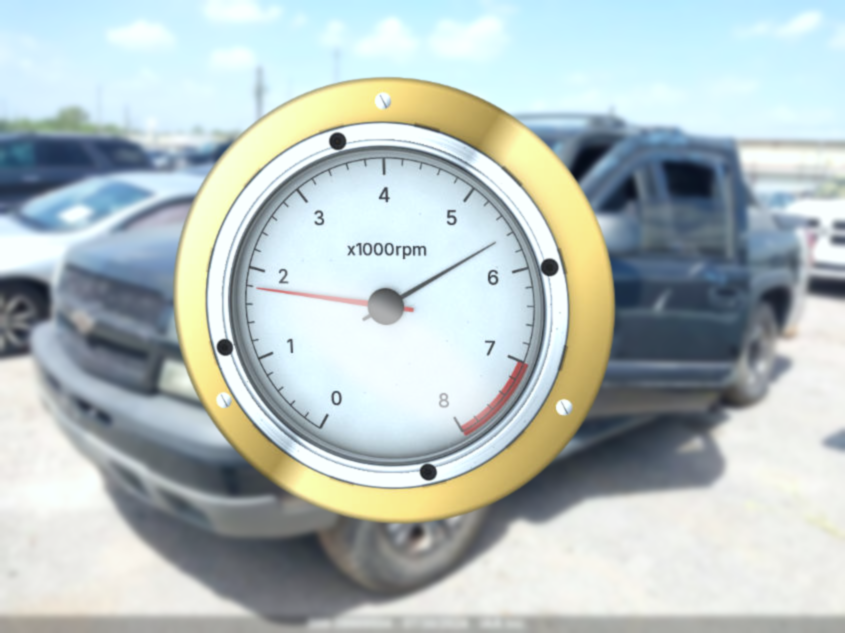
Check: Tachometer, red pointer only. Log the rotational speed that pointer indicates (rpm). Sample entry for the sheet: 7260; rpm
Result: 1800; rpm
